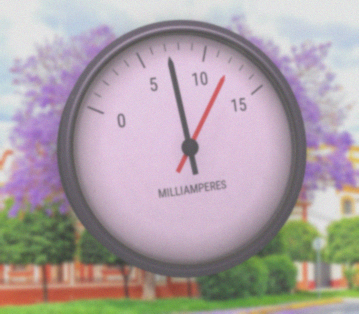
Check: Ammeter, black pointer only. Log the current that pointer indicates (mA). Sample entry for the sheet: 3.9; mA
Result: 7; mA
